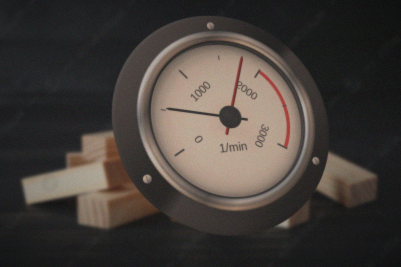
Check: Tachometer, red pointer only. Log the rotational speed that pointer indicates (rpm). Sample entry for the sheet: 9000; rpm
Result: 1750; rpm
